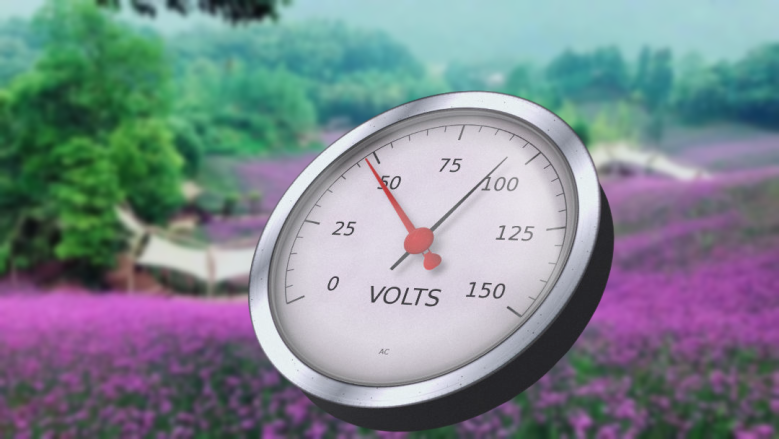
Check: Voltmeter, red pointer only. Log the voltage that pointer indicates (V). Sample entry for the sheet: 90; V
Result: 47.5; V
